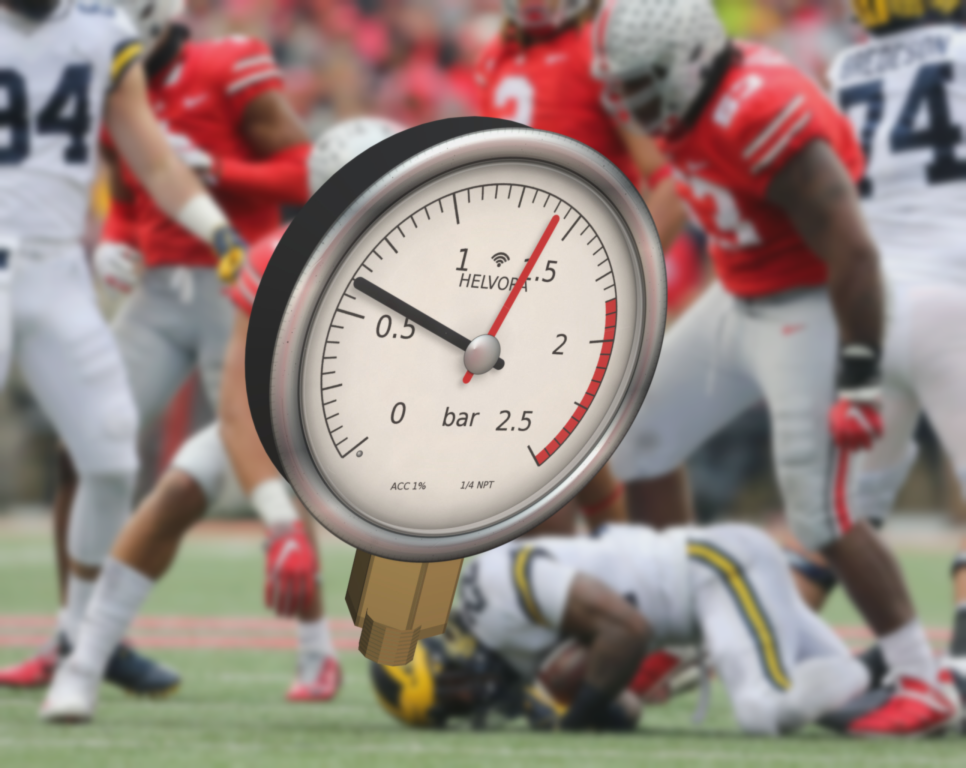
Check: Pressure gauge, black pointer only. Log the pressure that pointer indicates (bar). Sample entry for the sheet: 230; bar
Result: 0.6; bar
